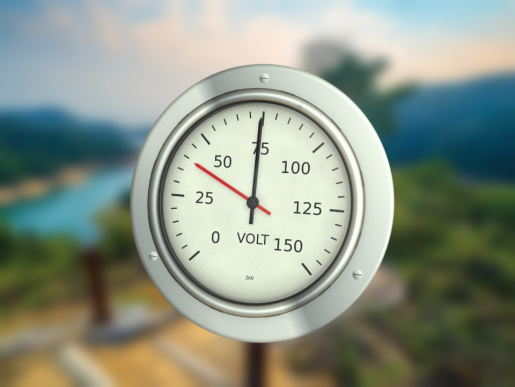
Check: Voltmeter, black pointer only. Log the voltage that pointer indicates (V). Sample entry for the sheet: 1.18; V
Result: 75; V
